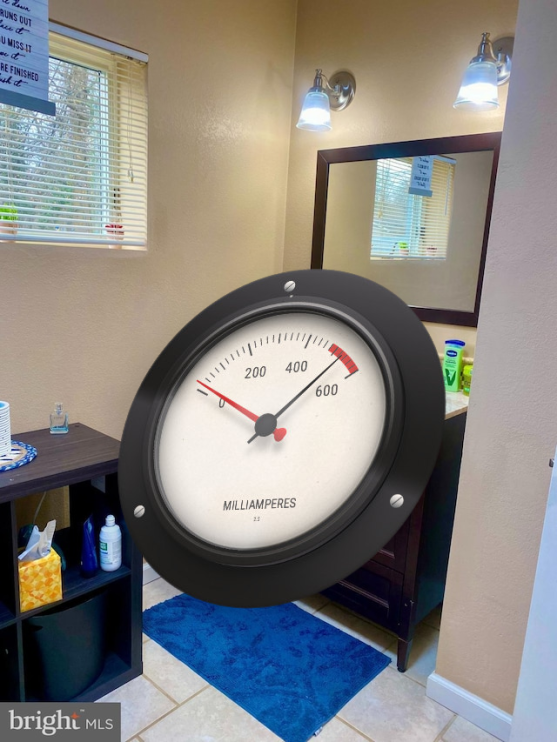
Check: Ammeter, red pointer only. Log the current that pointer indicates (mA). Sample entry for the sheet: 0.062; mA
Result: 20; mA
